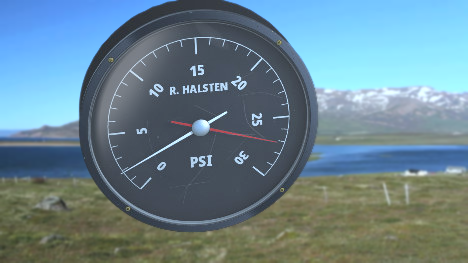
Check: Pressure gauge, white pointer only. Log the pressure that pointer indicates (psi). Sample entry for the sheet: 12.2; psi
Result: 2; psi
